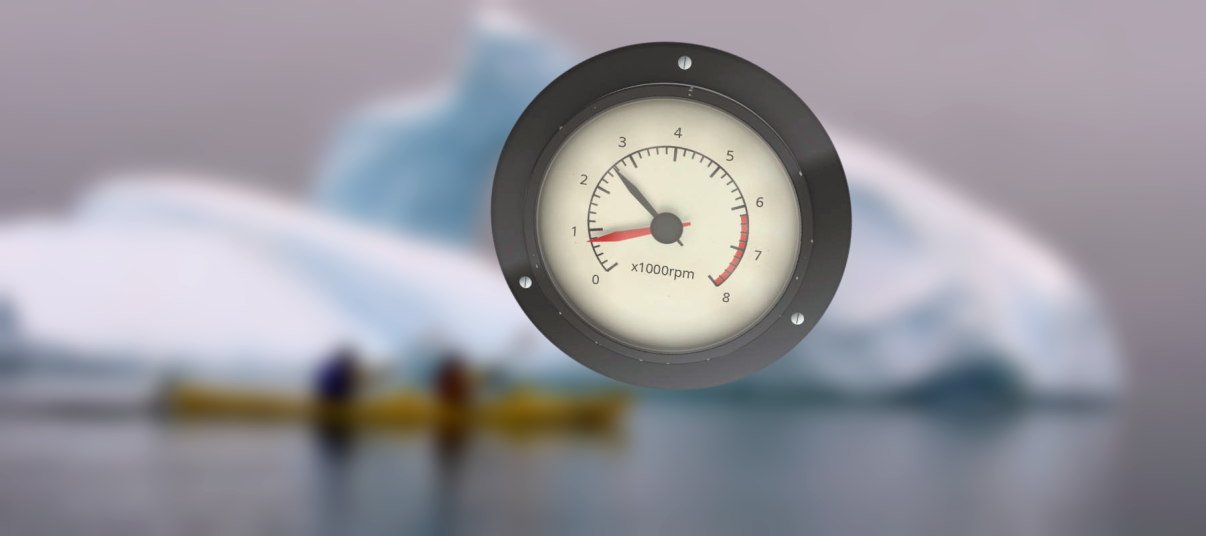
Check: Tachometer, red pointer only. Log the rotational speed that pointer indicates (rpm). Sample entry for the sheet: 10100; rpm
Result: 800; rpm
